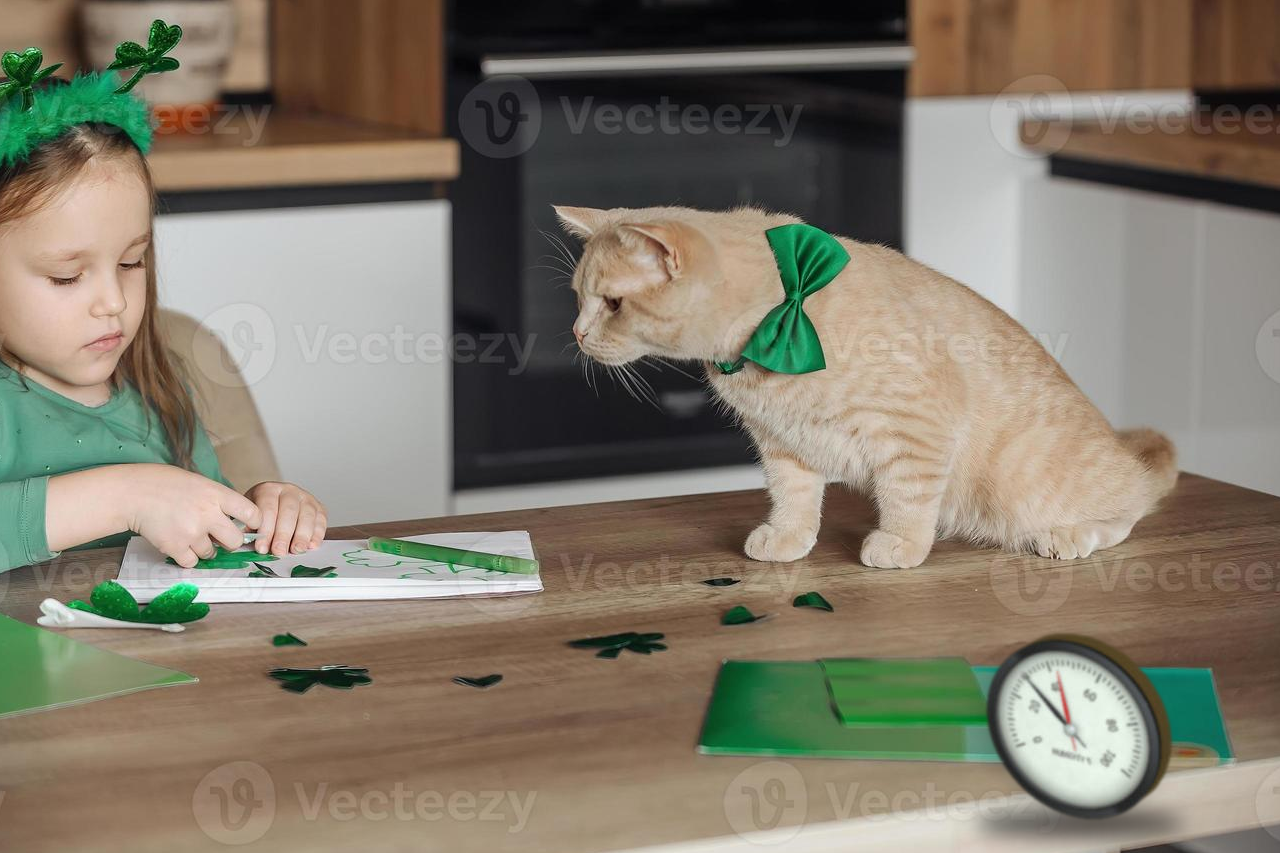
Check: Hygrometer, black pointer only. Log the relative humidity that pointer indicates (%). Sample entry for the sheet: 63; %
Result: 30; %
